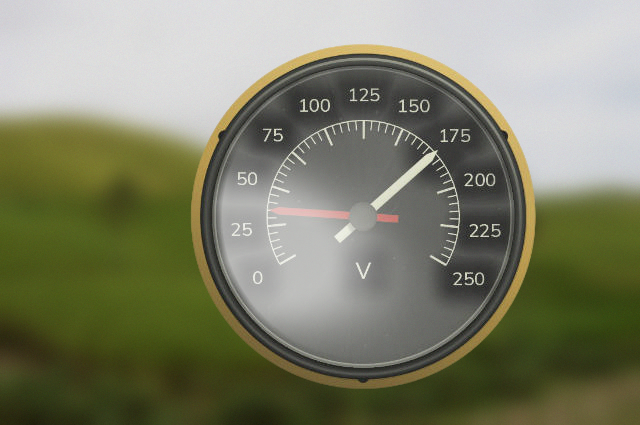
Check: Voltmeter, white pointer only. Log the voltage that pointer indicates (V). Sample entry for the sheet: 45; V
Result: 175; V
